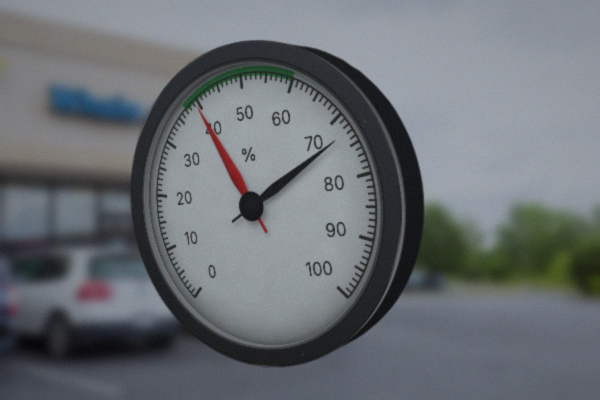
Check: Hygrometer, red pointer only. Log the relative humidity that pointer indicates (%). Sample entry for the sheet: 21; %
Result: 40; %
